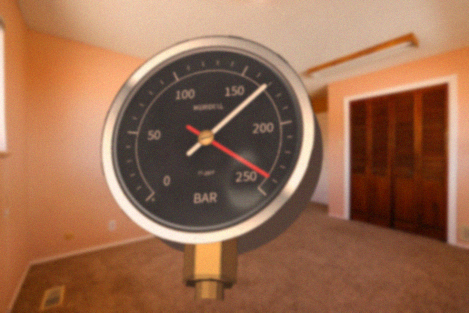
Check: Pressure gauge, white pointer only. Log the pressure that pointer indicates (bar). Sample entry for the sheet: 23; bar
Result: 170; bar
